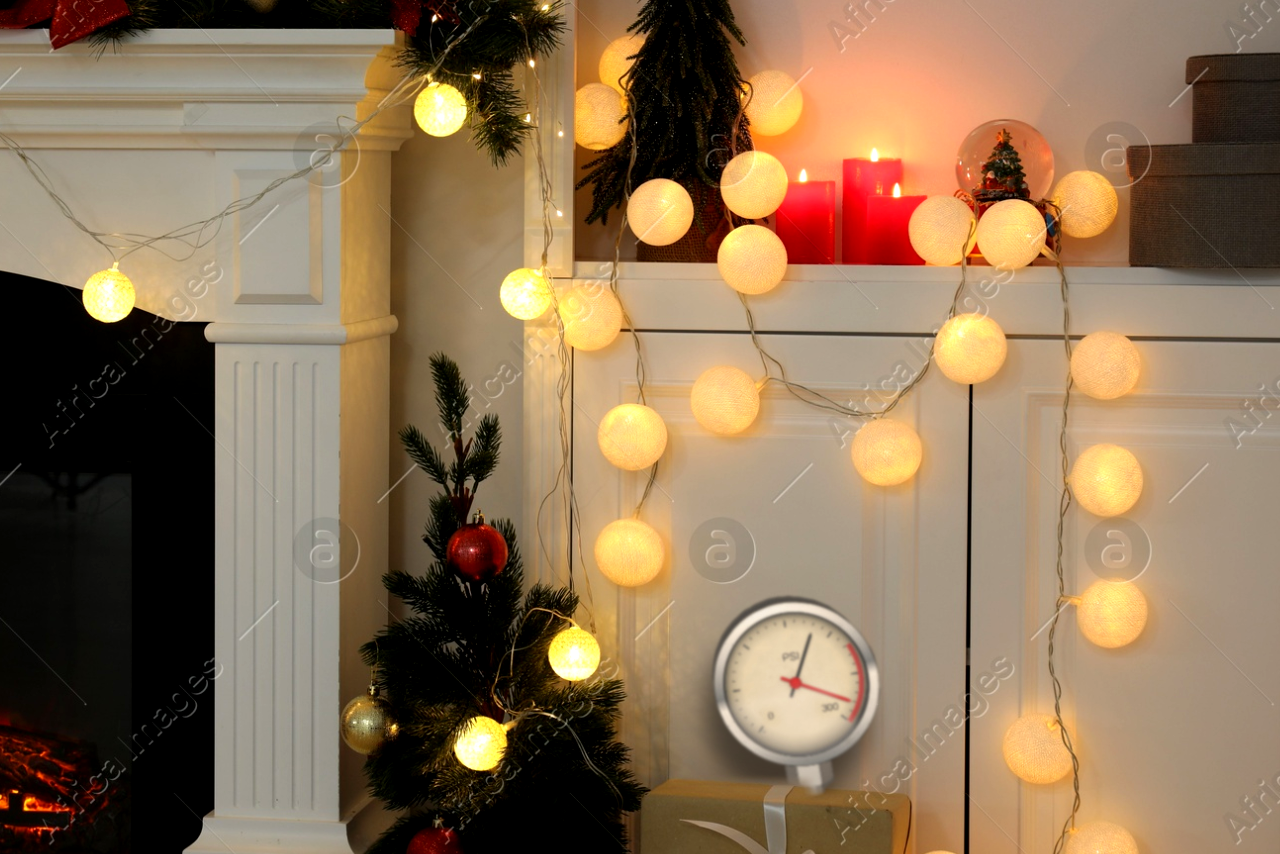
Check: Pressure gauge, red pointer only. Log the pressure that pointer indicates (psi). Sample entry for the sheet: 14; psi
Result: 280; psi
